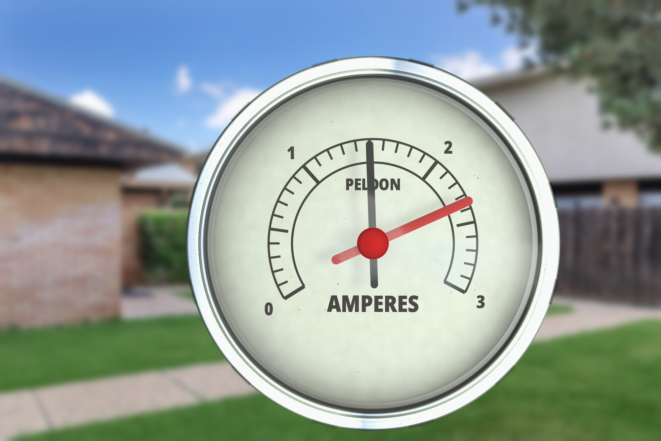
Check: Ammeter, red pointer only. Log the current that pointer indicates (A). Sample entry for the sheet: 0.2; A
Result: 2.35; A
